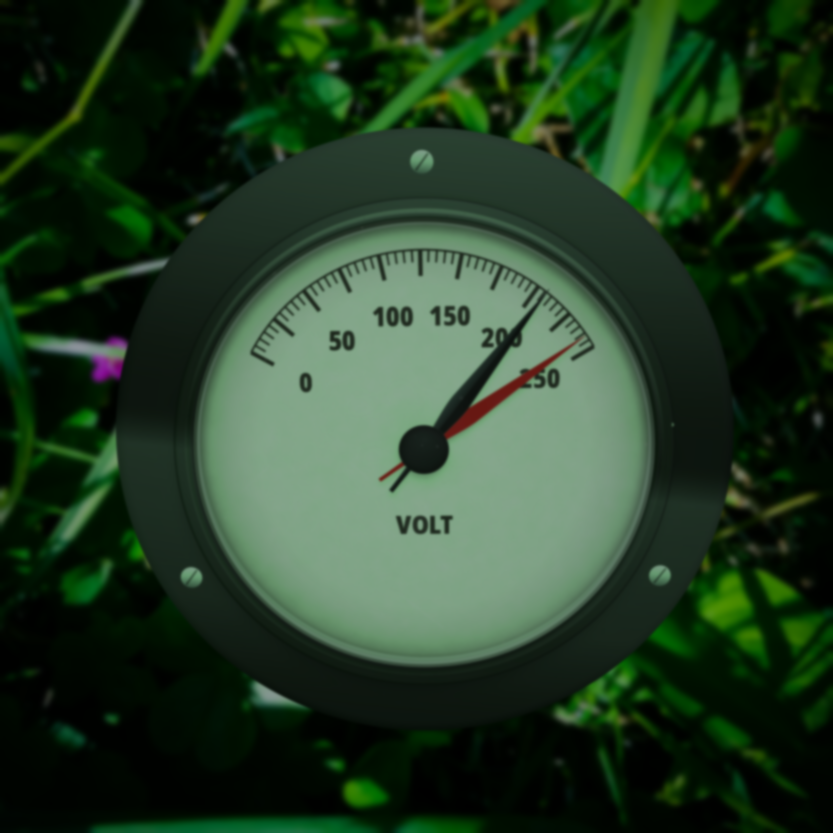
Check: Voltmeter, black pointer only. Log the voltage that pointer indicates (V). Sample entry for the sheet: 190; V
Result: 205; V
